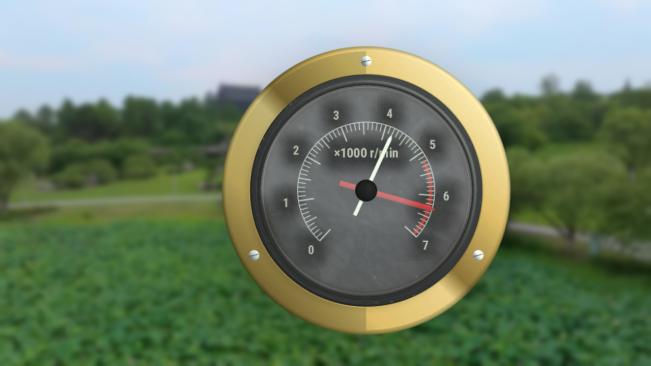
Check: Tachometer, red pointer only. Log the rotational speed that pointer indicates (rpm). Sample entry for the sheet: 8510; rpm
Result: 6300; rpm
